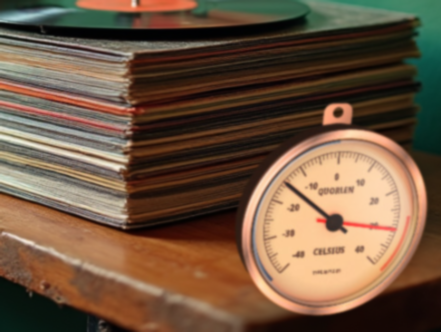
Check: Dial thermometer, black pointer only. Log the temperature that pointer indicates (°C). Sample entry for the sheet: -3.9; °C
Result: -15; °C
